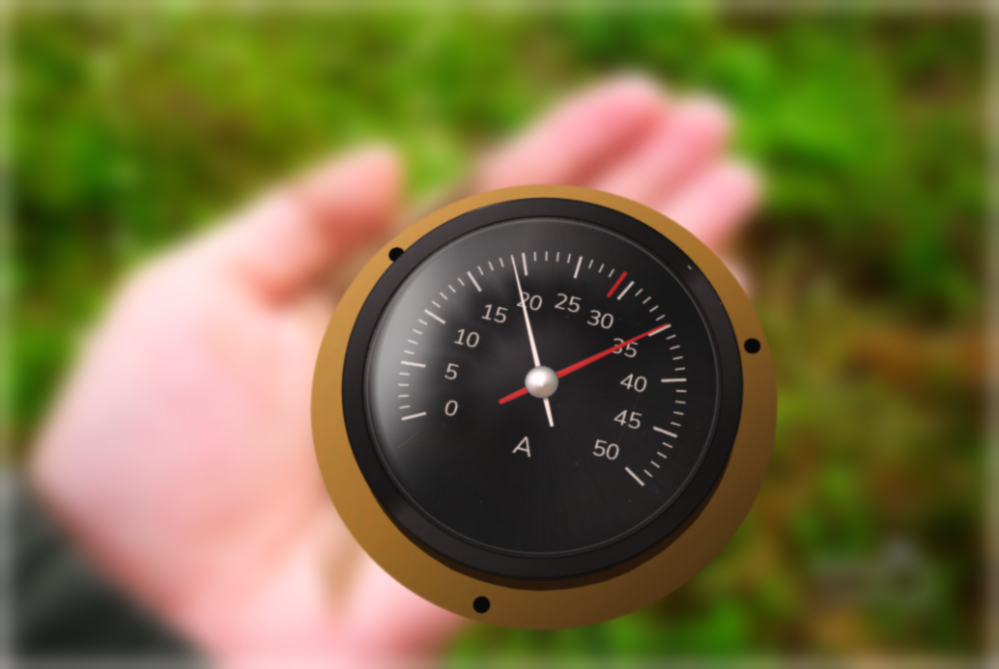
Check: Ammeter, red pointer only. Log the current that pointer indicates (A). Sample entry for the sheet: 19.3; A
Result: 35; A
